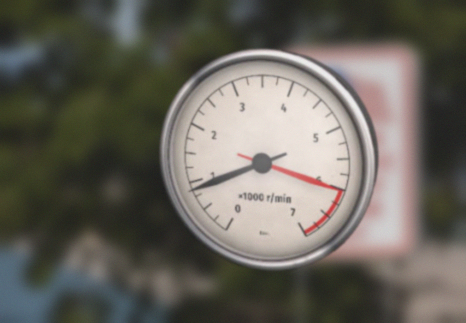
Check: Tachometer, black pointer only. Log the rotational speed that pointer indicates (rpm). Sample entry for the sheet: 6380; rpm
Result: 875; rpm
